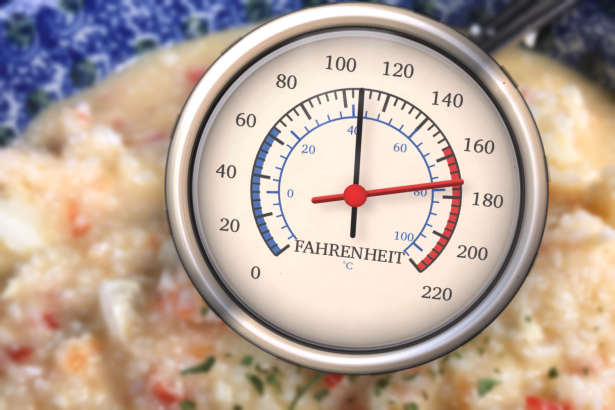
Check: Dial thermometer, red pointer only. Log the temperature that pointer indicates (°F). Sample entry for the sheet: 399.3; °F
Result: 172; °F
